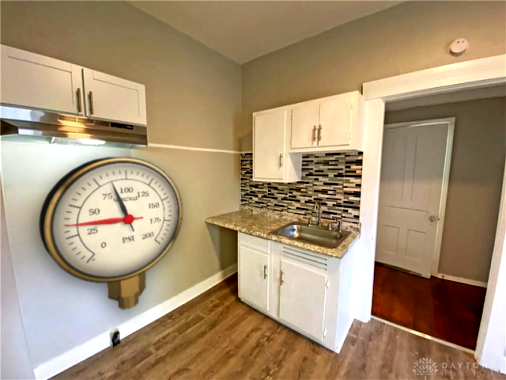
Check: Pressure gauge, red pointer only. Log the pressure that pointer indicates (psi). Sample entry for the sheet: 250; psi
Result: 35; psi
